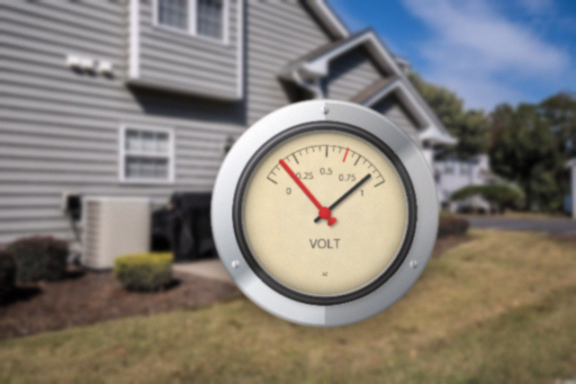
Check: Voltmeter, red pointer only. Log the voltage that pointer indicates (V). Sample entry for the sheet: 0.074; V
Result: 0.15; V
